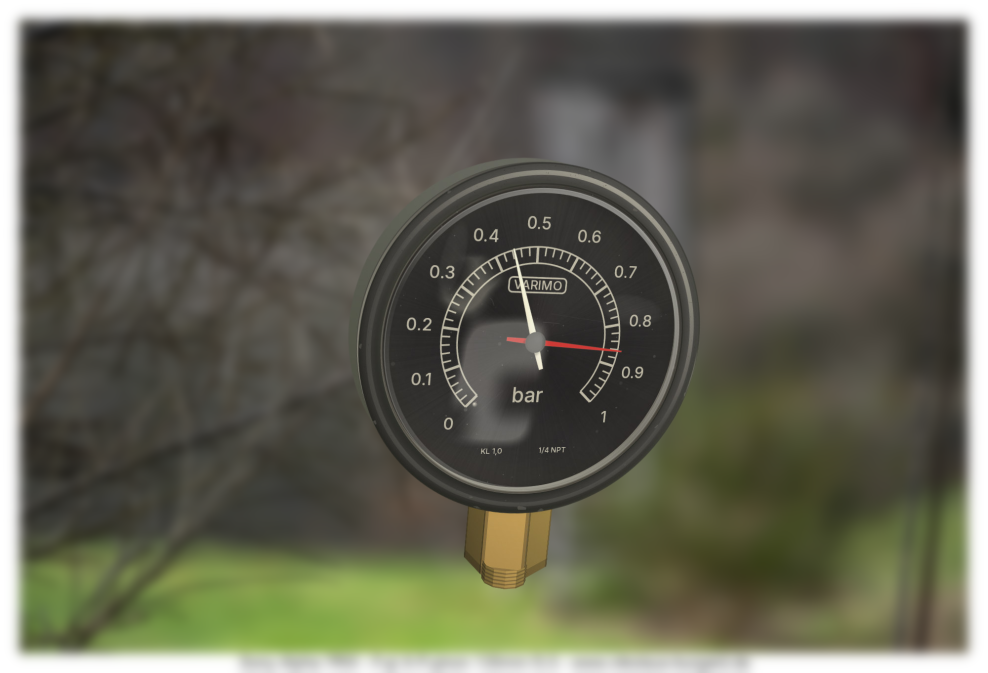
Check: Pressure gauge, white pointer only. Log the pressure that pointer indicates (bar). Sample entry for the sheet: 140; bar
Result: 0.44; bar
